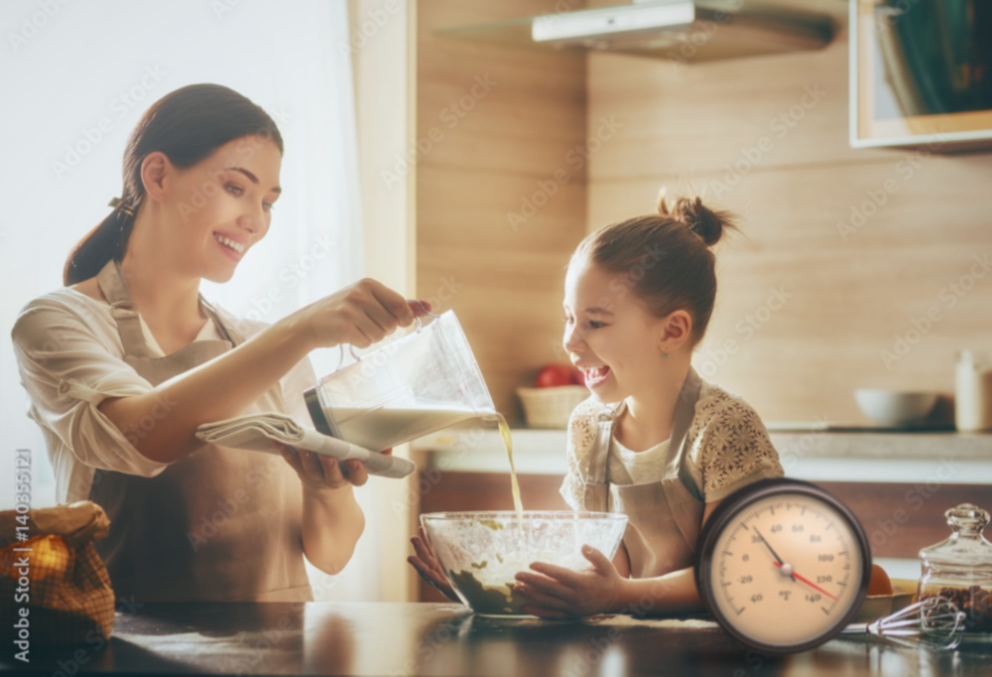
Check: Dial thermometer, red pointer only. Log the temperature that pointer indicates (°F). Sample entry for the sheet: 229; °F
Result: 130; °F
